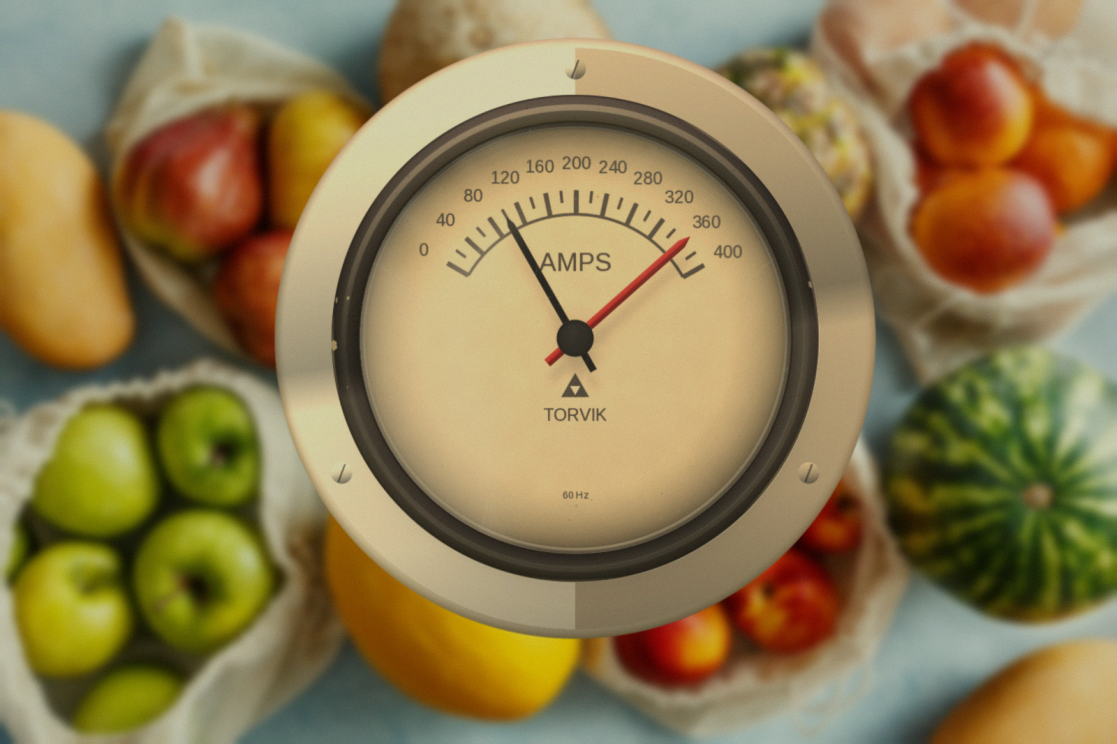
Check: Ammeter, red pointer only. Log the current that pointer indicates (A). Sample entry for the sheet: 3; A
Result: 360; A
